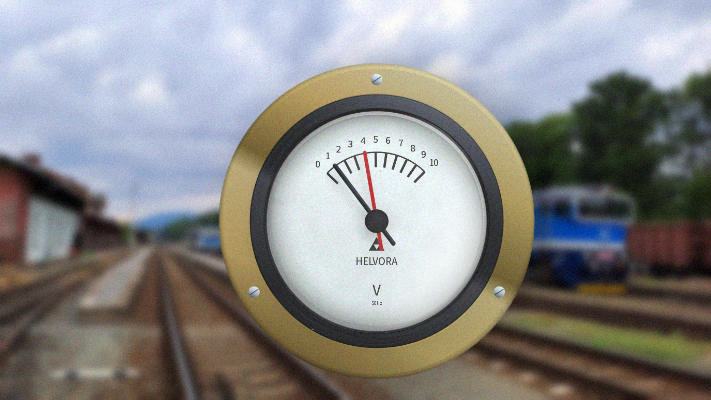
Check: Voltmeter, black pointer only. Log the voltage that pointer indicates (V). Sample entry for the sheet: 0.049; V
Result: 1; V
